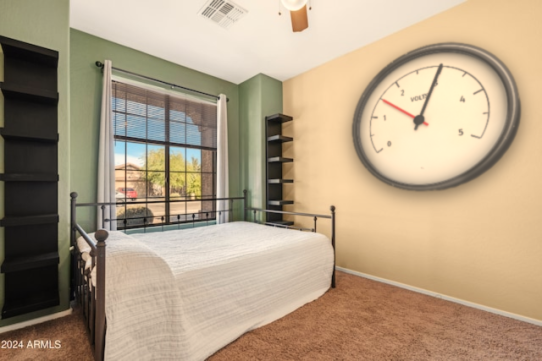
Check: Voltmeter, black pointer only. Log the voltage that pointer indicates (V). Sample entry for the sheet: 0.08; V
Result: 3; V
